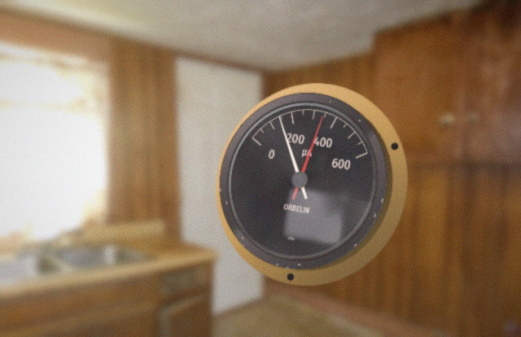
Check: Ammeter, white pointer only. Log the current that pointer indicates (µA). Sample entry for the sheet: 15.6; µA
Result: 150; µA
